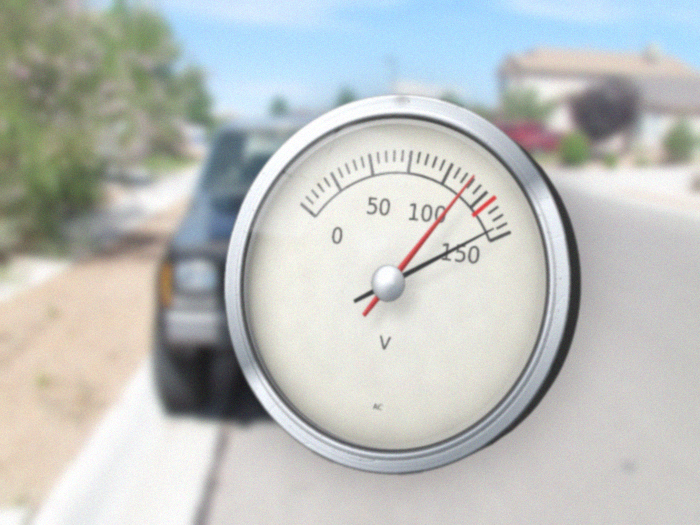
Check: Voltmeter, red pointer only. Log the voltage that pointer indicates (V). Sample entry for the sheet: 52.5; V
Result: 115; V
